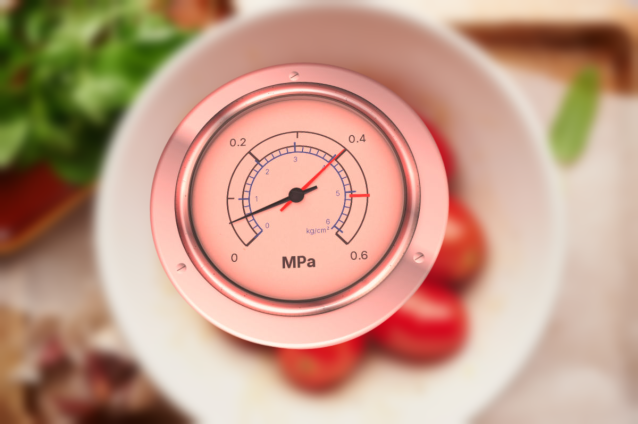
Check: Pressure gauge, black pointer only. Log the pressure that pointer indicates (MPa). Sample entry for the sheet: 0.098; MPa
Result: 0.05; MPa
